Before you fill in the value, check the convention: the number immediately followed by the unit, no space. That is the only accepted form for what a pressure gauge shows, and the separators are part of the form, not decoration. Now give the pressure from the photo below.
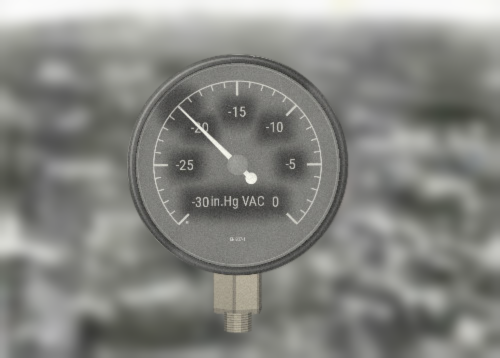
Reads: -20inHg
